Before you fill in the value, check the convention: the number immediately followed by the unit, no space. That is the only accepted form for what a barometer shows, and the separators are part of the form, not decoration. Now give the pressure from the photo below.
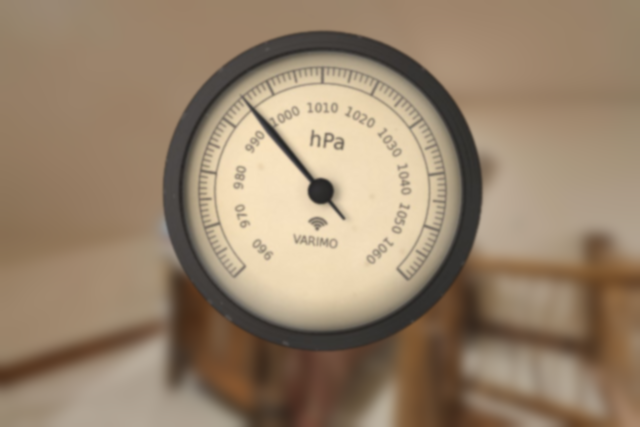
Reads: 995hPa
